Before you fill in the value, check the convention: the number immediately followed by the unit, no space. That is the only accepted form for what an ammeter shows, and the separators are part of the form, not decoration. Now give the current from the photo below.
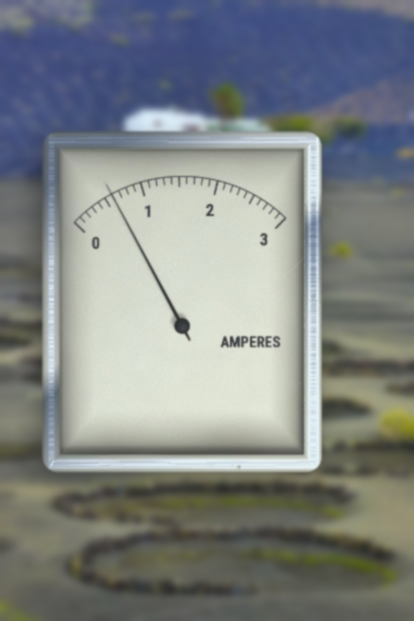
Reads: 0.6A
